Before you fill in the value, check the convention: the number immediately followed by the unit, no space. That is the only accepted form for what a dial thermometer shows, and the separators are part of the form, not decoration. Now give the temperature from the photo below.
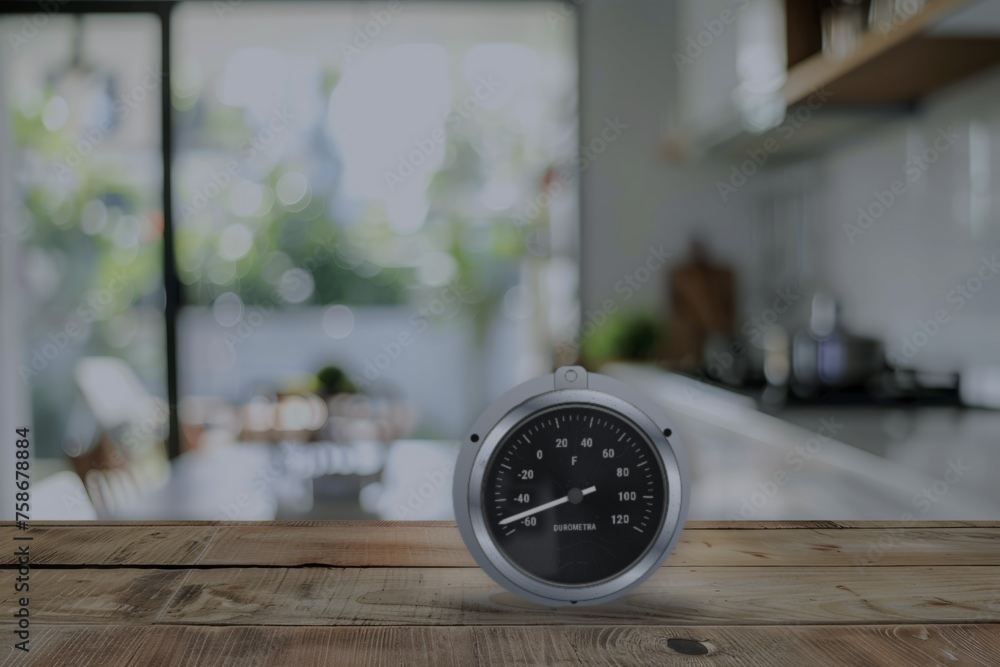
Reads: -52°F
